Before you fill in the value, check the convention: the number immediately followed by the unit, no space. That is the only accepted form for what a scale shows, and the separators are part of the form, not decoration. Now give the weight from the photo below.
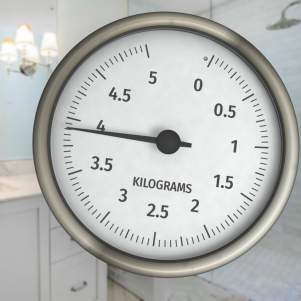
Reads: 3.9kg
